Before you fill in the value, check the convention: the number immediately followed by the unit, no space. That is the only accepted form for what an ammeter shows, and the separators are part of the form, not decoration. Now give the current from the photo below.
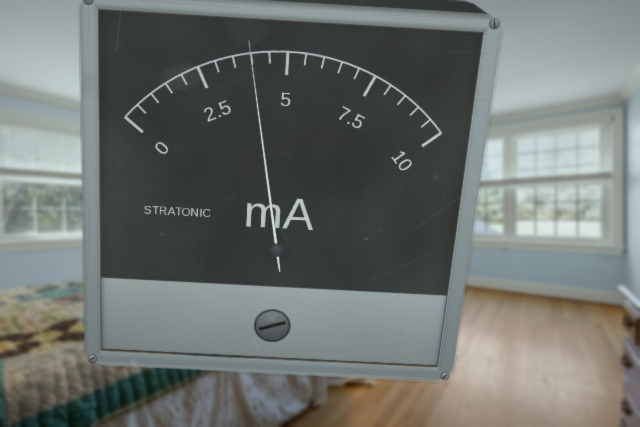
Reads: 4mA
